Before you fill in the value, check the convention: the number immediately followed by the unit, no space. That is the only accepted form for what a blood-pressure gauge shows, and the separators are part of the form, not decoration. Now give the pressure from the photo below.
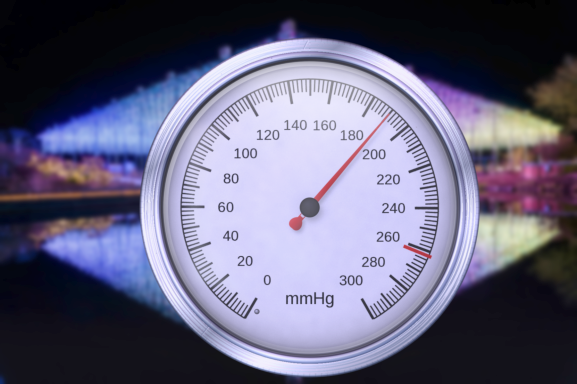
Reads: 190mmHg
